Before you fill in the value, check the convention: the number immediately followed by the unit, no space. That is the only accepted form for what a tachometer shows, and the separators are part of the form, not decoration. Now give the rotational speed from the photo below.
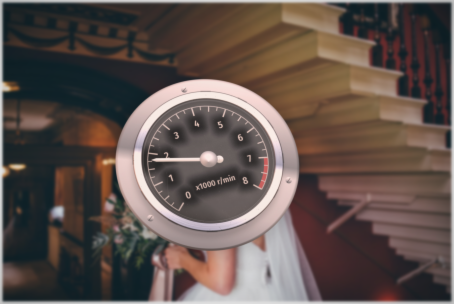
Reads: 1750rpm
